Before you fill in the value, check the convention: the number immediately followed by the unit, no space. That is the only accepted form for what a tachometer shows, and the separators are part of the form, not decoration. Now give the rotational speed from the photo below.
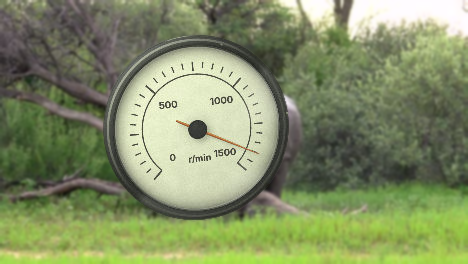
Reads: 1400rpm
